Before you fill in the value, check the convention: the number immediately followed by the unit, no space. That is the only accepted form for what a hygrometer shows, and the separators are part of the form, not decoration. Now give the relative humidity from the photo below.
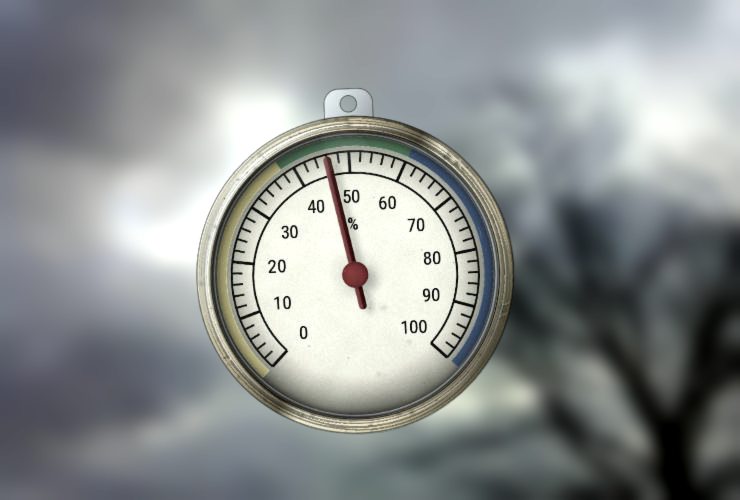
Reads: 46%
